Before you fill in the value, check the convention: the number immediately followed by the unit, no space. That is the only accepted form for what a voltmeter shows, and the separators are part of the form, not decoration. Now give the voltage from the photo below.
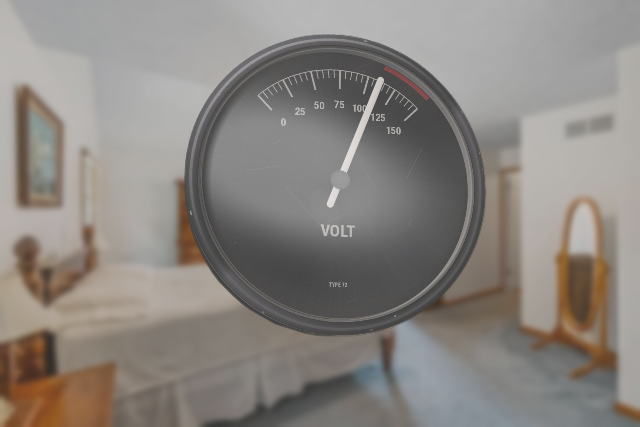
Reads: 110V
